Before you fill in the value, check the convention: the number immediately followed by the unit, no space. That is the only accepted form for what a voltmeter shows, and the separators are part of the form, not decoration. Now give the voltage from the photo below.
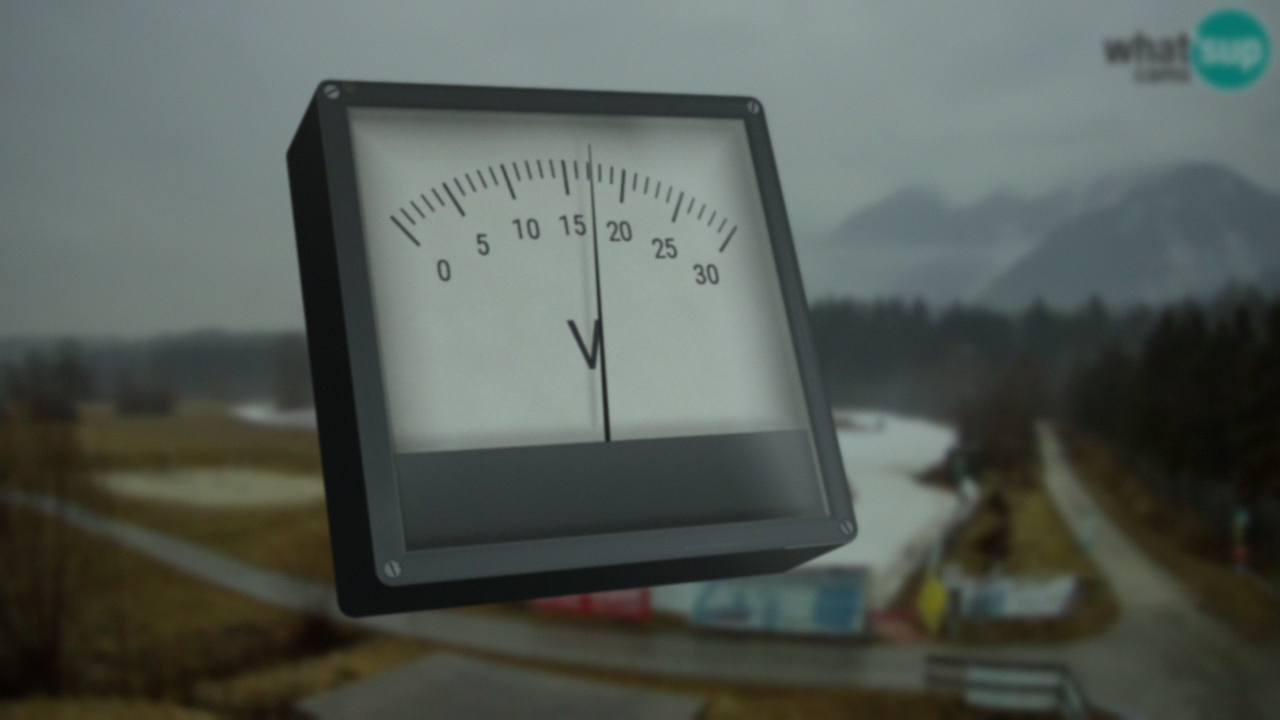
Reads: 17V
